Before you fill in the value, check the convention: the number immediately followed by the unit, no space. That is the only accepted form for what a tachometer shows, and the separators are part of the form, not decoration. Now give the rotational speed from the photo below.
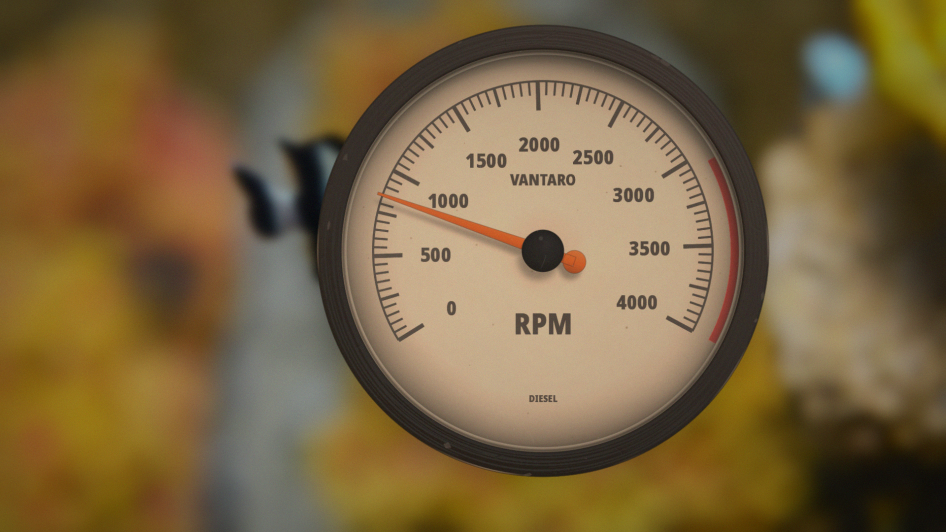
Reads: 850rpm
